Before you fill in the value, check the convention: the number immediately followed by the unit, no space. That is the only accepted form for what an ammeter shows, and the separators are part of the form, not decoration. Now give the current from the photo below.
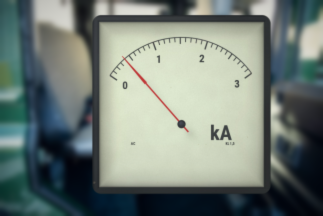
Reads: 0.4kA
